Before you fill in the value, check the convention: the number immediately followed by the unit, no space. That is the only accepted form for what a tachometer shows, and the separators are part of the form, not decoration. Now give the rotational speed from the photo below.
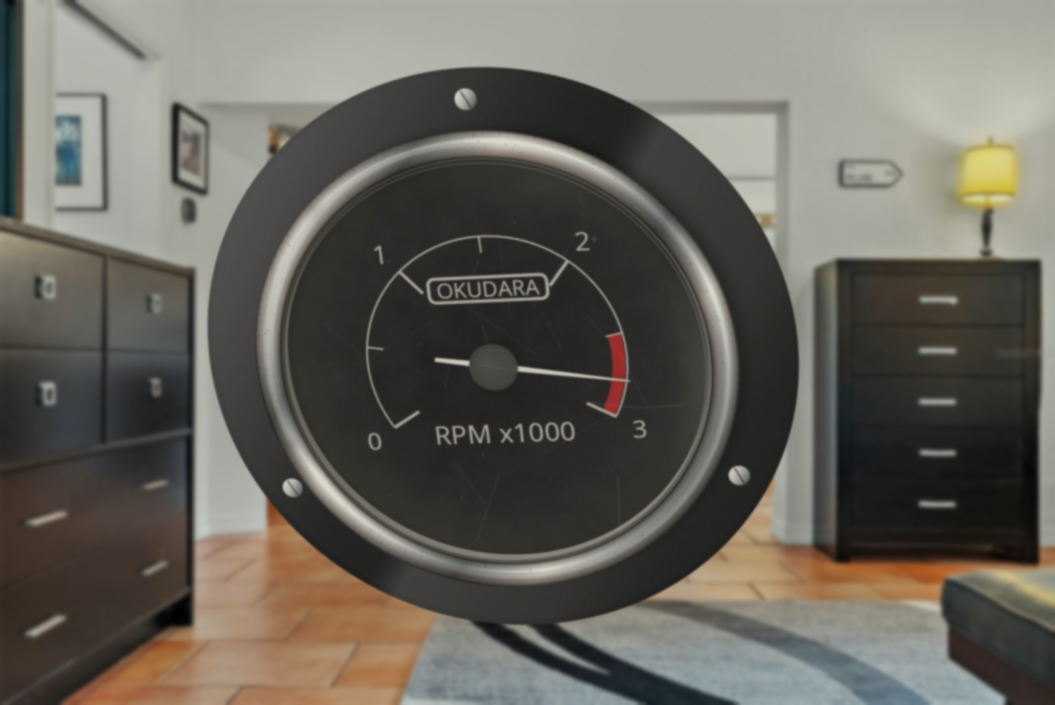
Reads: 2750rpm
